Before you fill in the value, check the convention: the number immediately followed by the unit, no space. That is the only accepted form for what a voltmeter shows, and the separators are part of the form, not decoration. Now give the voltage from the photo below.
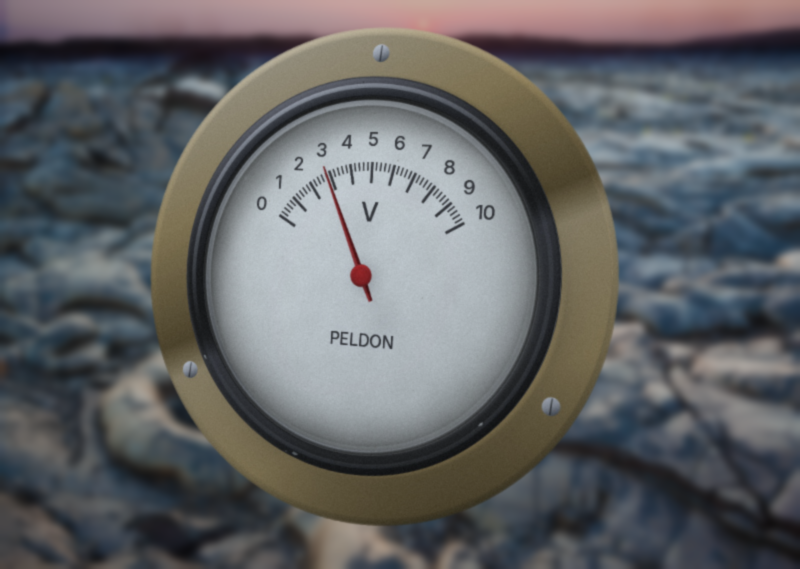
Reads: 3V
